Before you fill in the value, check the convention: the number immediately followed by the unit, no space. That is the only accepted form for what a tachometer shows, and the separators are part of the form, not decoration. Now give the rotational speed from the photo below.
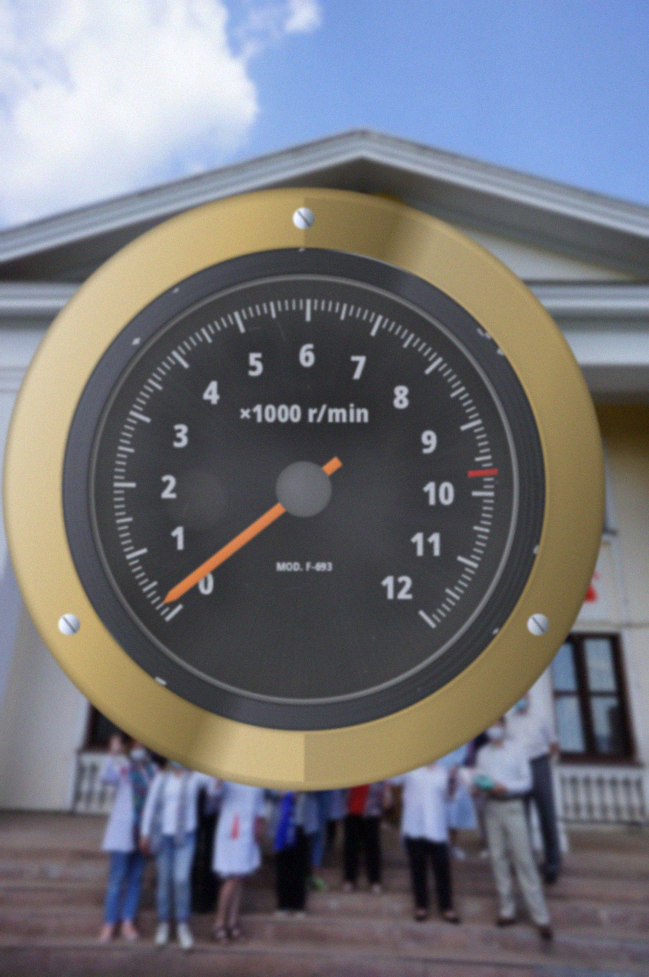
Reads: 200rpm
